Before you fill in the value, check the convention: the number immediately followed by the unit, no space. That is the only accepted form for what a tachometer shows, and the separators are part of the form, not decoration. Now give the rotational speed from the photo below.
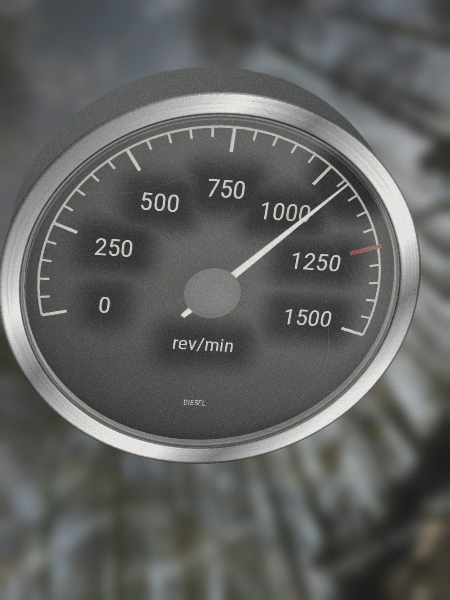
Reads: 1050rpm
